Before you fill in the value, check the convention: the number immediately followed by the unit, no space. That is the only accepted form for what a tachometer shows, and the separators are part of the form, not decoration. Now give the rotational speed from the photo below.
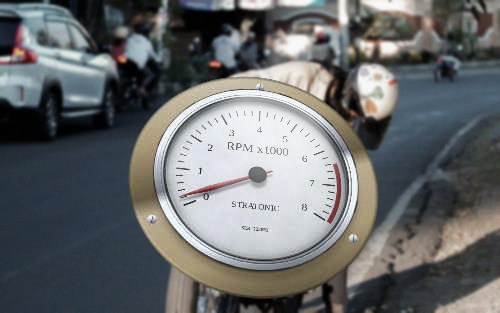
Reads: 200rpm
